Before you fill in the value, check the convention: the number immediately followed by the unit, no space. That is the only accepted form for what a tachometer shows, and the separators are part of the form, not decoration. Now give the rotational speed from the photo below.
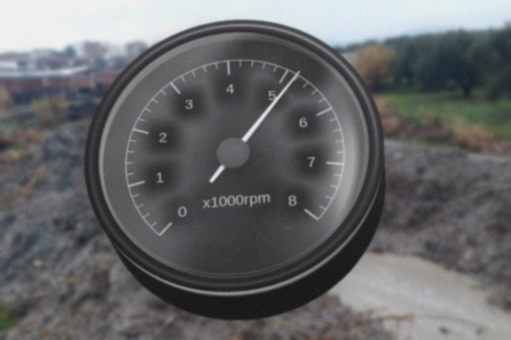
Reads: 5200rpm
